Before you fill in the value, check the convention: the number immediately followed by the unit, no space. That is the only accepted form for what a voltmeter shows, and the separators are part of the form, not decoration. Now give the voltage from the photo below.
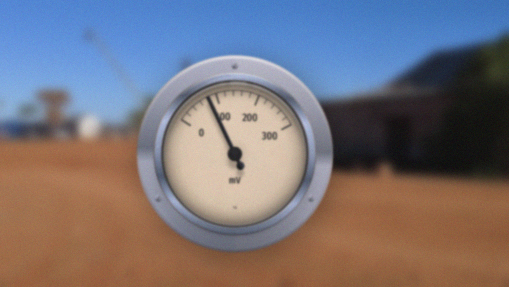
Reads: 80mV
